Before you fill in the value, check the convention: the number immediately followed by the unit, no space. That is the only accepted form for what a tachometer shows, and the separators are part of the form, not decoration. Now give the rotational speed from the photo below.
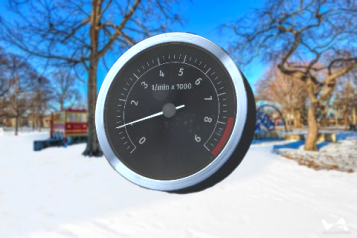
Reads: 1000rpm
